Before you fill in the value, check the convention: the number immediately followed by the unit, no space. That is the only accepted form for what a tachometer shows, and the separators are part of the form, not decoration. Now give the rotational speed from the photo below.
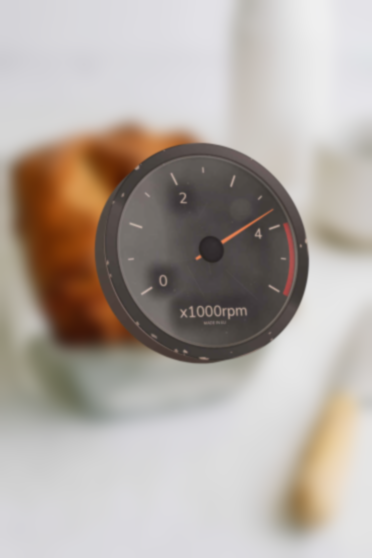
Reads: 3750rpm
